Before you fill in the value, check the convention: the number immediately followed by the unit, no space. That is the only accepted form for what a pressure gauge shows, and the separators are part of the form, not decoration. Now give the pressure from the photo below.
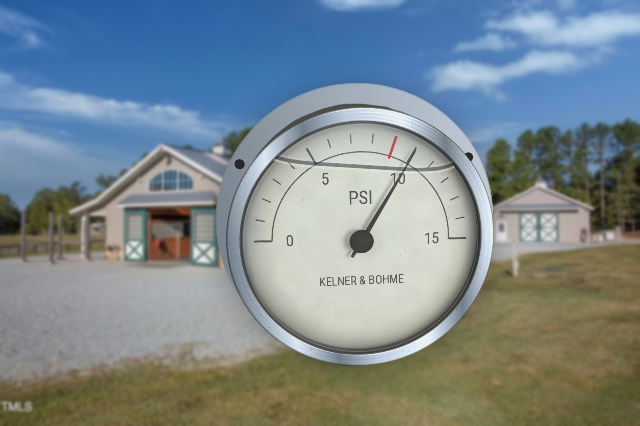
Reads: 10psi
